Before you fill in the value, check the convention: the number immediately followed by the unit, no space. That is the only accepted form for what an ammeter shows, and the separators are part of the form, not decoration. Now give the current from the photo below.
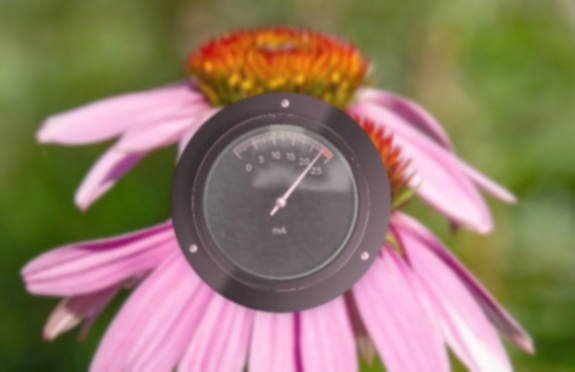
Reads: 22.5mA
